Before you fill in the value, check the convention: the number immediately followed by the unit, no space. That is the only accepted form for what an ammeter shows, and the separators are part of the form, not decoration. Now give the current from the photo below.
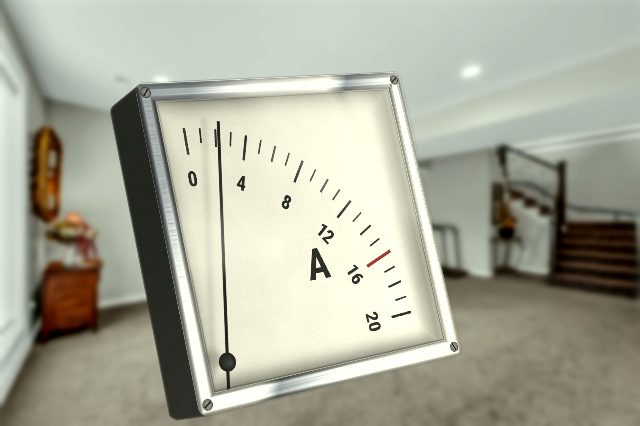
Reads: 2A
